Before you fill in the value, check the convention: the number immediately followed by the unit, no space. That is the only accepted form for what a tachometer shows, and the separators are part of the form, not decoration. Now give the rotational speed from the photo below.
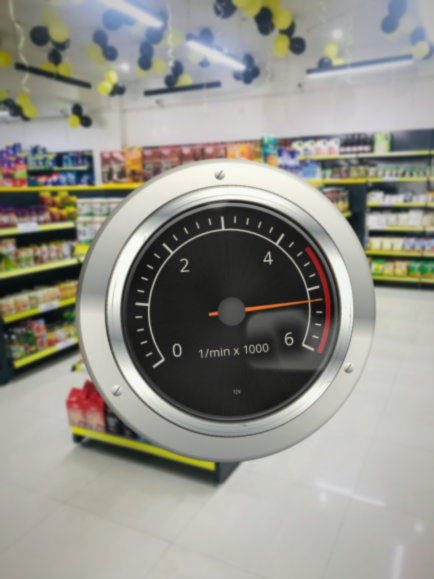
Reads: 5200rpm
